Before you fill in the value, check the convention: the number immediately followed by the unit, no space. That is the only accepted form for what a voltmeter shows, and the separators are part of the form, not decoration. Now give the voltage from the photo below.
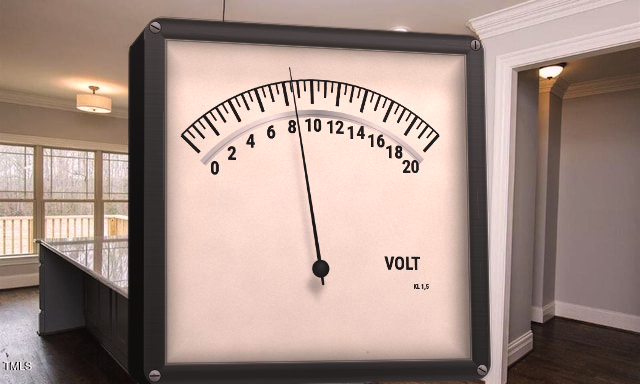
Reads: 8.5V
